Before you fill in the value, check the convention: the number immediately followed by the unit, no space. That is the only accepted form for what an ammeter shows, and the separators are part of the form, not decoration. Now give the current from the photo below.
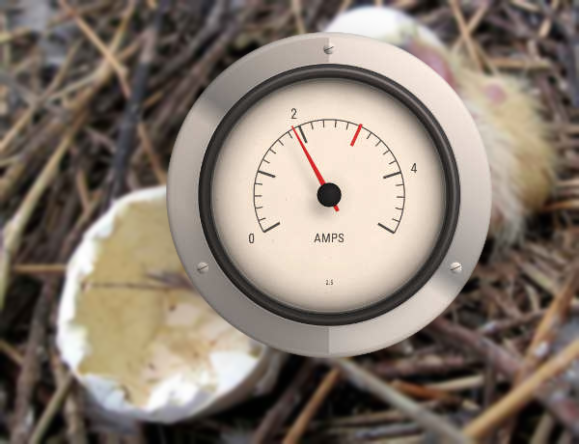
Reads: 1.9A
